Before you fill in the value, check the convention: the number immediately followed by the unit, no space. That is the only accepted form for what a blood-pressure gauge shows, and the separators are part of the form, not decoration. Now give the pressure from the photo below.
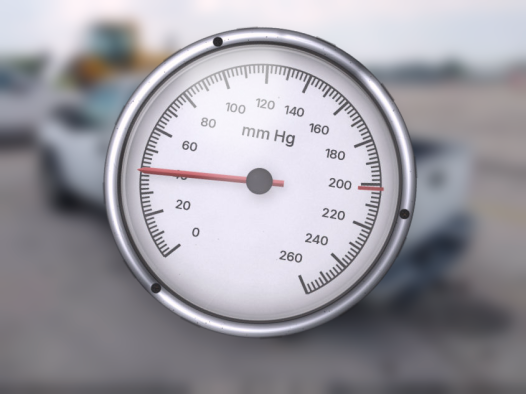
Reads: 40mmHg
